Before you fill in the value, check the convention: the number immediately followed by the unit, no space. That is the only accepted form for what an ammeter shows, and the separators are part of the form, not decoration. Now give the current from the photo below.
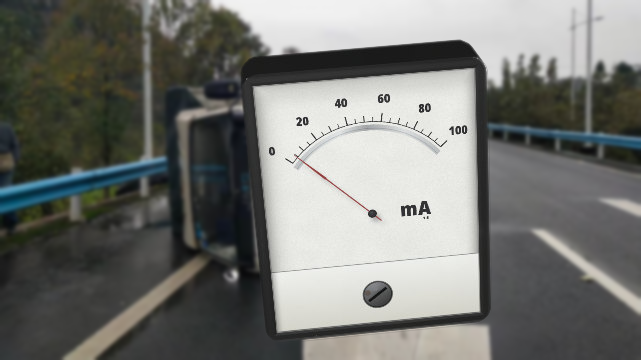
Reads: 5mA
